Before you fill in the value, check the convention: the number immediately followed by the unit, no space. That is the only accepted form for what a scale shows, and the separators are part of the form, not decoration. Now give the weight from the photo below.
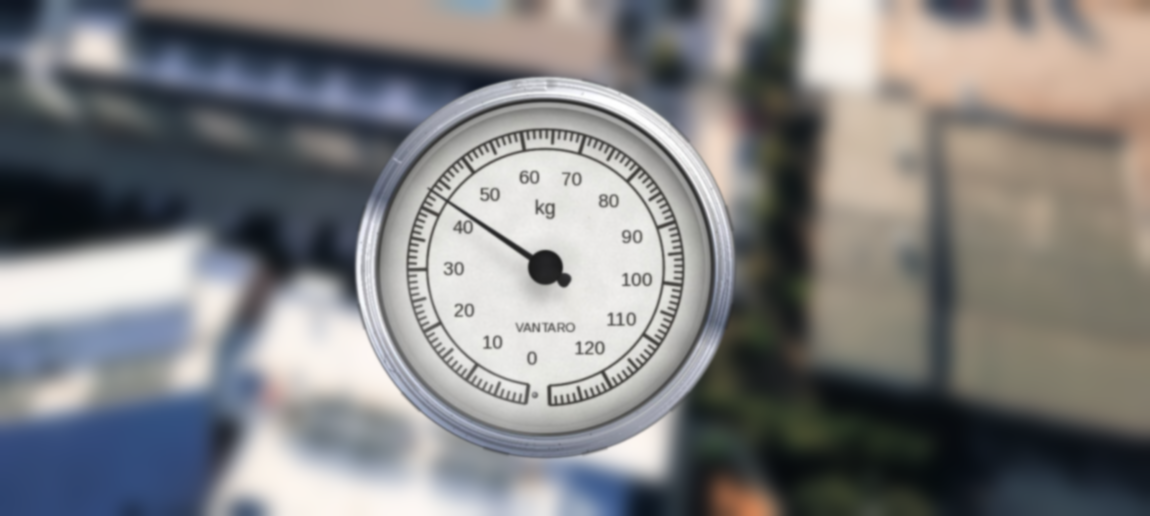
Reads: 43kg
